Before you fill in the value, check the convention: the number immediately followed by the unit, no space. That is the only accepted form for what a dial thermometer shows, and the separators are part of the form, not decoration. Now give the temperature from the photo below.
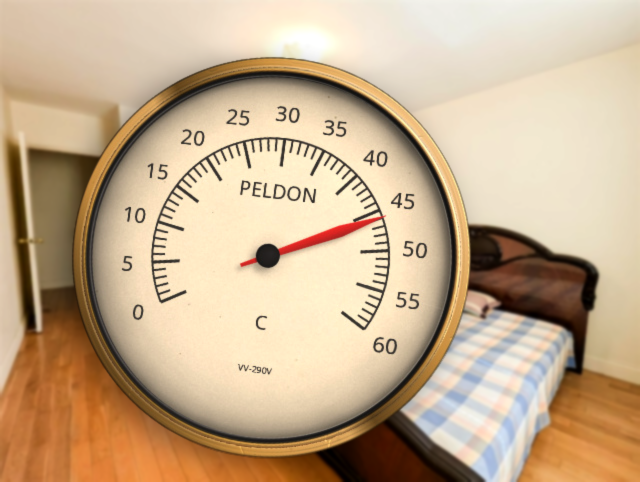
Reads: 46°C
